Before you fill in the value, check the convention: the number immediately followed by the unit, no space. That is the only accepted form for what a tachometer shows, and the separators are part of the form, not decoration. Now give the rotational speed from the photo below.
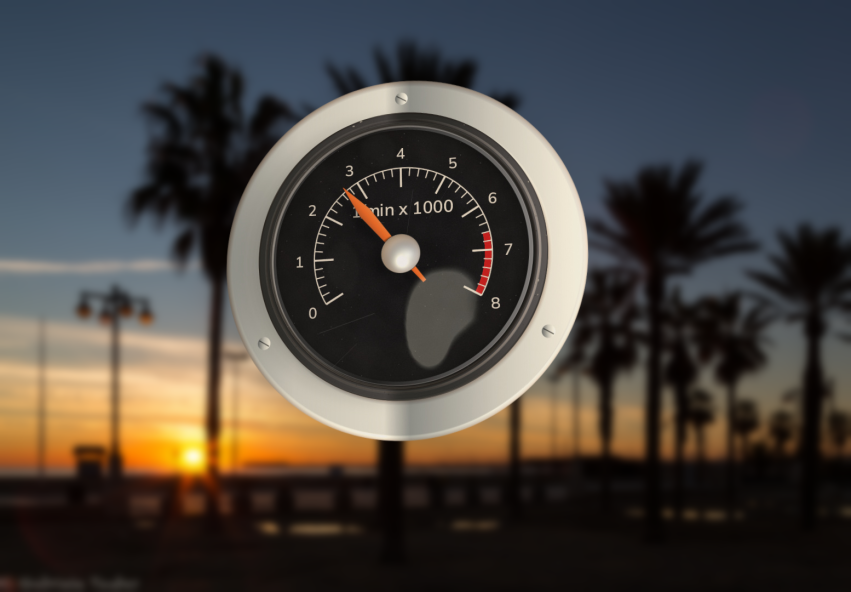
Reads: 2700rpm
